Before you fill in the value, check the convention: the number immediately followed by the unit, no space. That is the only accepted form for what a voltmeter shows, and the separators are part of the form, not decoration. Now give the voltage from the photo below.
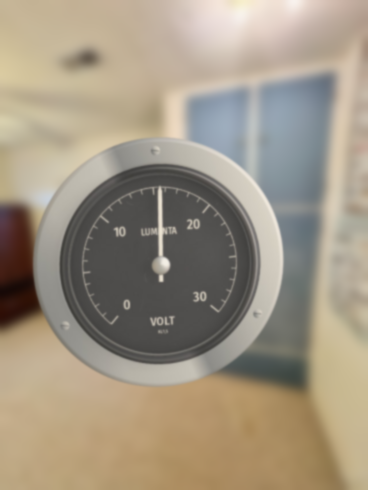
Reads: 15.5V
